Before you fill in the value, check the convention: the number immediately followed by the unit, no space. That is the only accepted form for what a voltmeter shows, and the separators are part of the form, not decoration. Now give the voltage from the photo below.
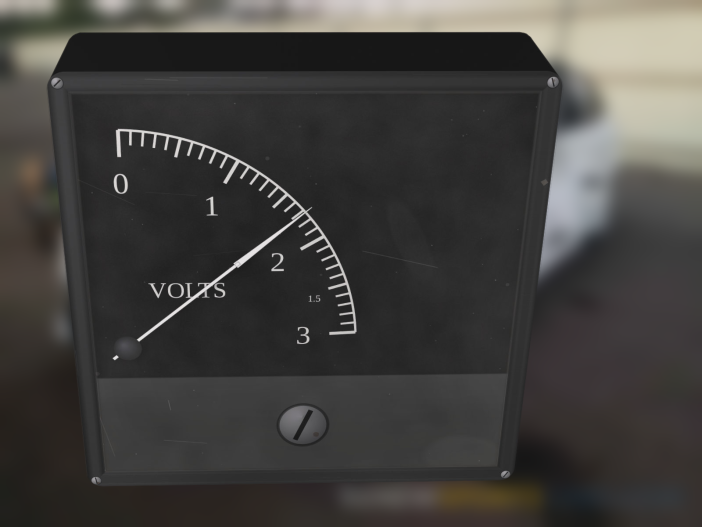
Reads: 1.7V
